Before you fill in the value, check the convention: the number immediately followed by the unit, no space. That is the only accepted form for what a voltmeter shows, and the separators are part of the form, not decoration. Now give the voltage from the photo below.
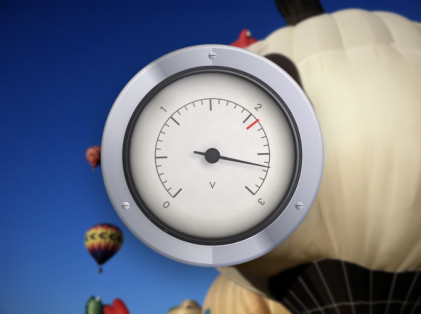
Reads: 2.65V
